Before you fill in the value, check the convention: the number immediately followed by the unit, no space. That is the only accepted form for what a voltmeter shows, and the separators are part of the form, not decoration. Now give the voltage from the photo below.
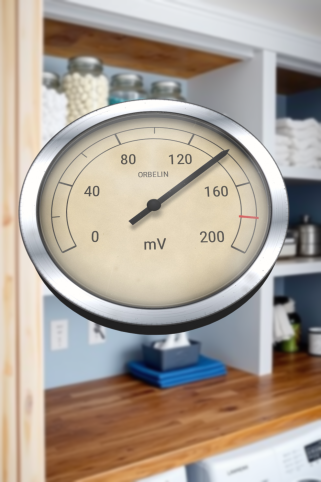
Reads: 140mV
